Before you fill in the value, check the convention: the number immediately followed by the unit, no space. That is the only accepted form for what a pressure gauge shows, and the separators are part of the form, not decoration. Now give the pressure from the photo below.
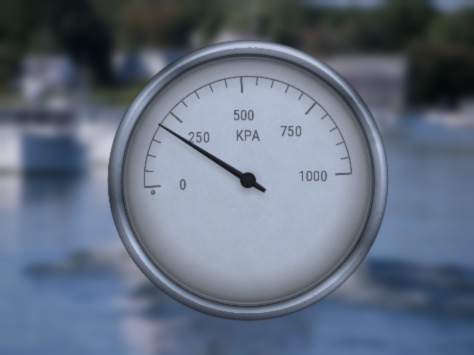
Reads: 200kPa
